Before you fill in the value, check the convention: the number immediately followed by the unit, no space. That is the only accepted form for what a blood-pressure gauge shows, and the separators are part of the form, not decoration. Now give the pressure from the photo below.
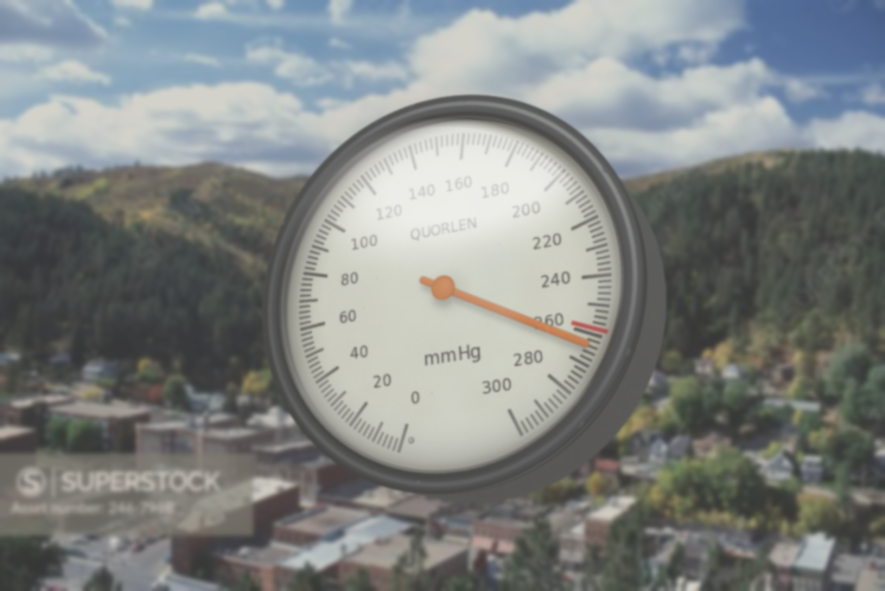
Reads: 264mmHg
